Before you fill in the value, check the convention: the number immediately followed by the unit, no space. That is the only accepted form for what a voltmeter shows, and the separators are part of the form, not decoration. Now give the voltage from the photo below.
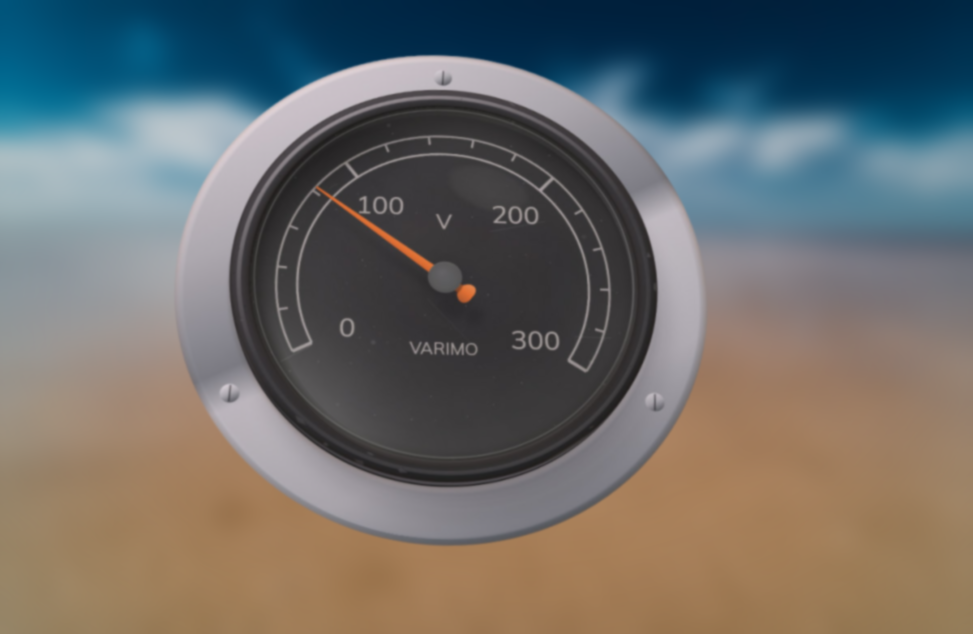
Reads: 80V
